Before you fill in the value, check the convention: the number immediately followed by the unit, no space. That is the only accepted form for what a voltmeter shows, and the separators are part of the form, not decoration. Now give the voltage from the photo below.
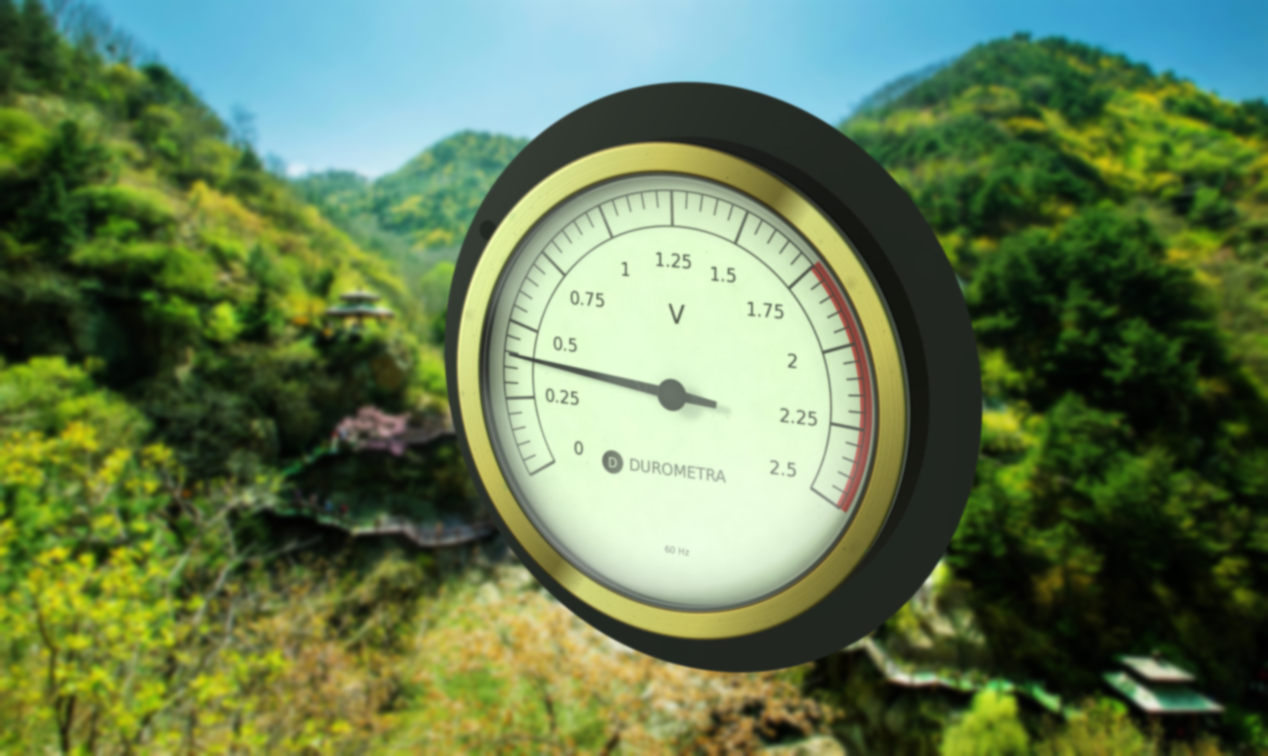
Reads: 0.4V
